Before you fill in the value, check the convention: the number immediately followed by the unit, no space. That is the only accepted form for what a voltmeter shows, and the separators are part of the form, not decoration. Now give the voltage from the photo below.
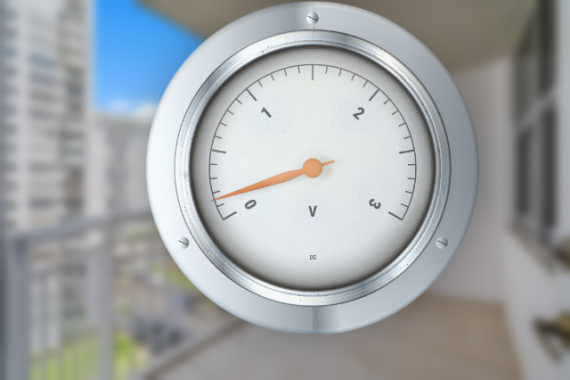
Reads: 0.15V
